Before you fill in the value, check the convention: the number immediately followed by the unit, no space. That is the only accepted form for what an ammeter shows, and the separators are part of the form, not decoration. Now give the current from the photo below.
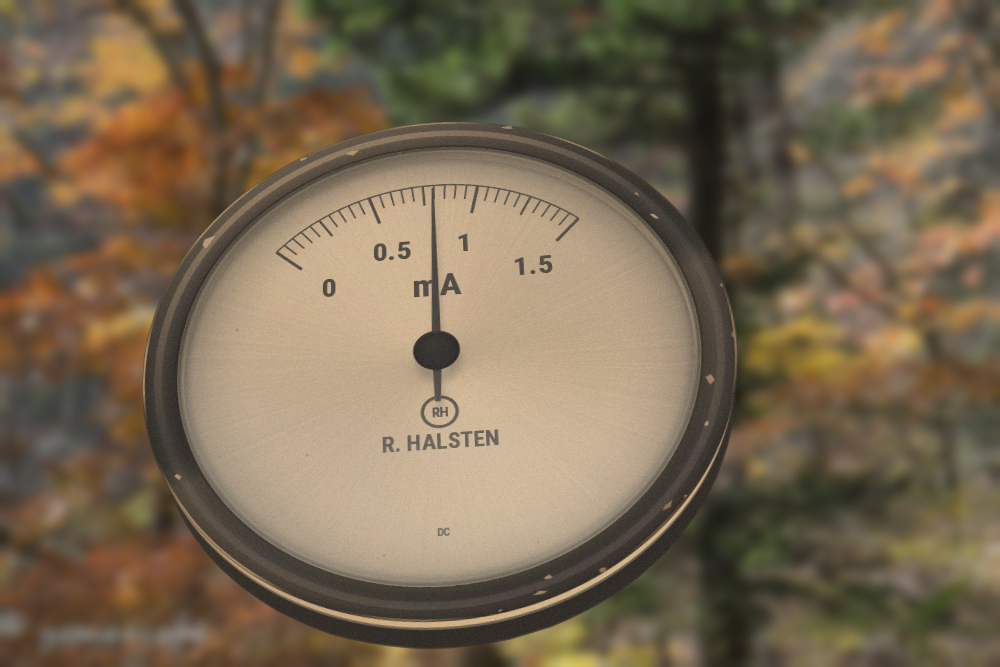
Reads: 0.8mA
